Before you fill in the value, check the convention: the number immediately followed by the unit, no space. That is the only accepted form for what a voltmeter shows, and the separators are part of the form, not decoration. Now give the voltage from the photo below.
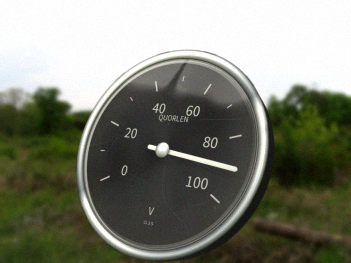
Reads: 90V
